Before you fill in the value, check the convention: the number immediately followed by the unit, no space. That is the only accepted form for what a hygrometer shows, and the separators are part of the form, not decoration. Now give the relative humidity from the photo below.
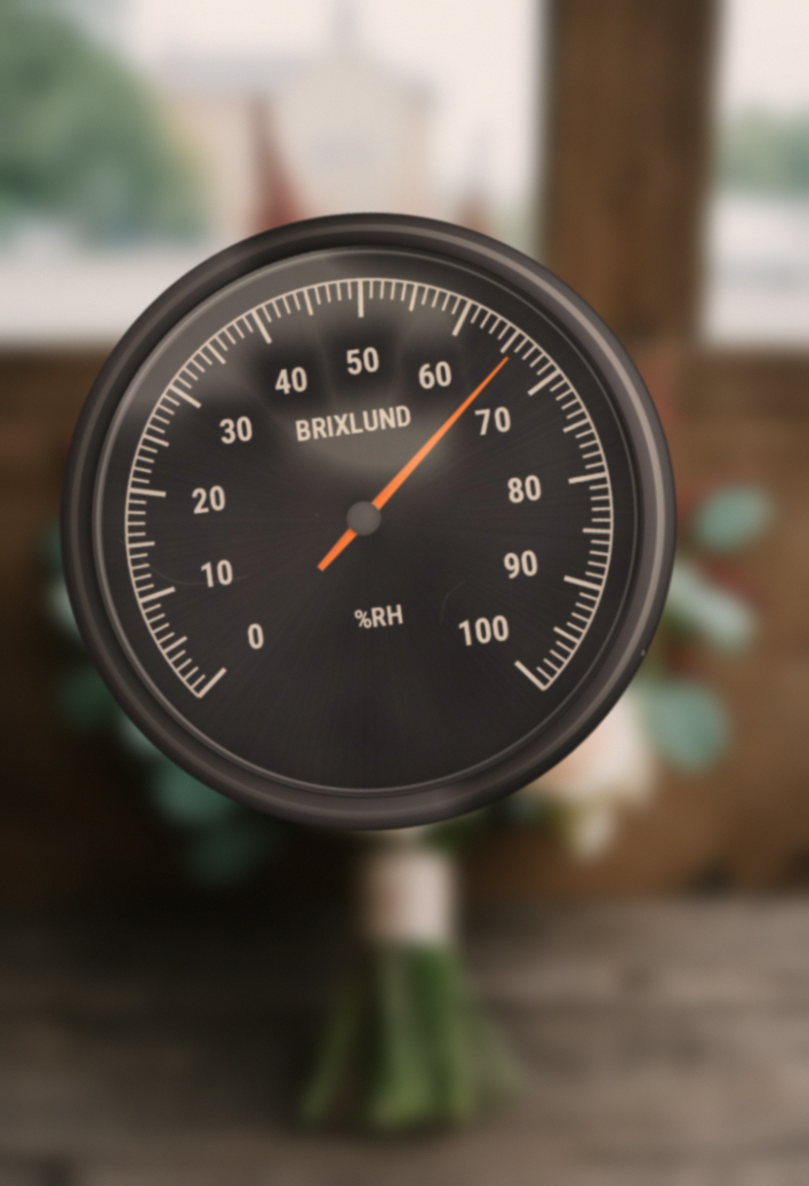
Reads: 66%
